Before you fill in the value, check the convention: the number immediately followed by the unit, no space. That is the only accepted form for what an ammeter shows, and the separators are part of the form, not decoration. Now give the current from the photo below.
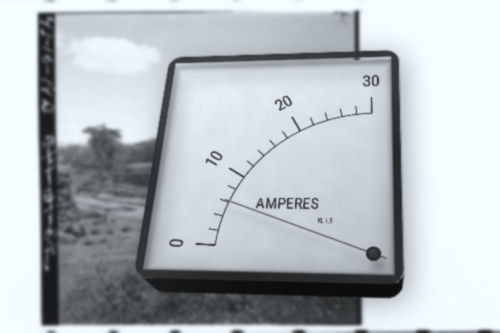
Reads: 6A
